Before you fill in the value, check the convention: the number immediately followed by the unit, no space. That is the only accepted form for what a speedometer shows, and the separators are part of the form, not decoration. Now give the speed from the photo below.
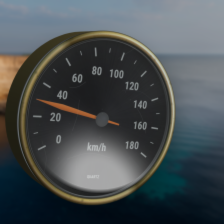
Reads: 30km/h
